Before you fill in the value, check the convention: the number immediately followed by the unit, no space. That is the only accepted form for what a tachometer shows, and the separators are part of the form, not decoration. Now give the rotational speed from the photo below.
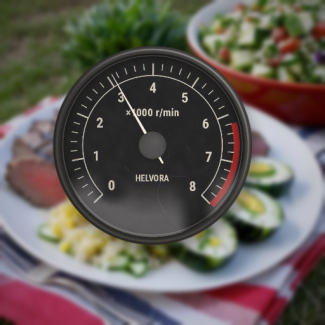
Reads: 3100rpm
